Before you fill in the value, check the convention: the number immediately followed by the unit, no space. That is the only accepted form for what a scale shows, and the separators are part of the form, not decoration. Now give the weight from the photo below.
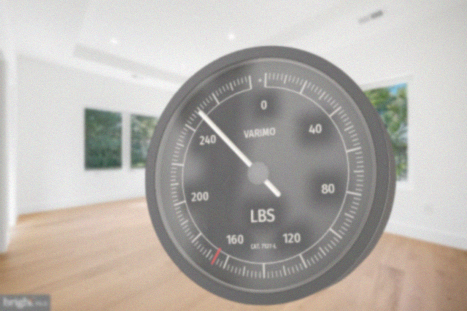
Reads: 250lb
